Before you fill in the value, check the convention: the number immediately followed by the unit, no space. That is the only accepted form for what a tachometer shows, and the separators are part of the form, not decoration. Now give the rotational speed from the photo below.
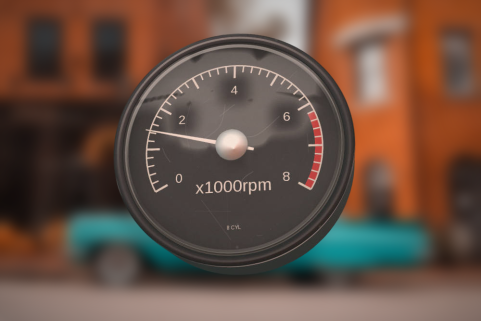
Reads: 1400rpm
